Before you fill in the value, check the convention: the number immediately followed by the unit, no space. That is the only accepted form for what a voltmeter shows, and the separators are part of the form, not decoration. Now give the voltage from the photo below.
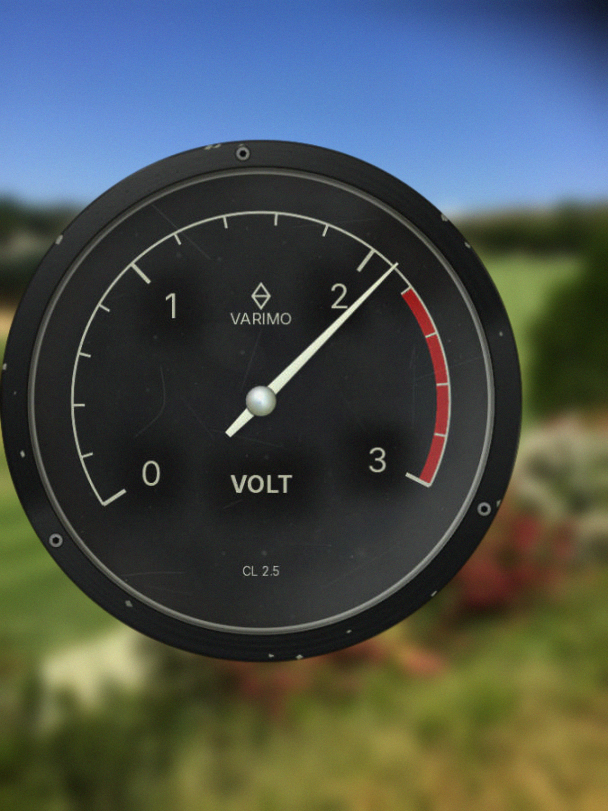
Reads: 2.1V
